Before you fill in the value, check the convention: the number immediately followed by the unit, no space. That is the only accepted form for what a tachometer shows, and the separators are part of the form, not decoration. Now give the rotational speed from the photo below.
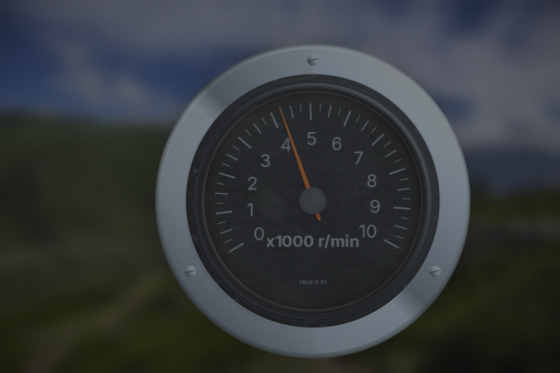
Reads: 4250rpm
